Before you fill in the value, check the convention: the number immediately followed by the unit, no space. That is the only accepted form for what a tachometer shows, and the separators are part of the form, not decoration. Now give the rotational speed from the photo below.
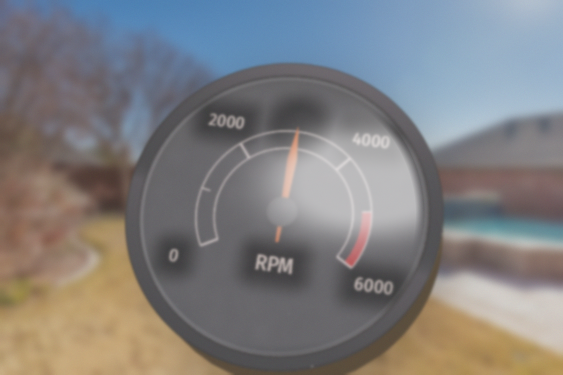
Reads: 3000rpm
